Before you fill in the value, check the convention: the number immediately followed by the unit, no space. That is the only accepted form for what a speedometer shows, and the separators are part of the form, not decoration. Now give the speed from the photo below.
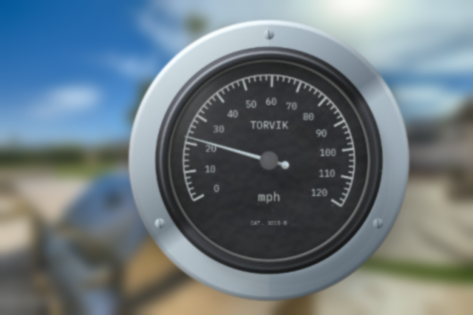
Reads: 22mph
